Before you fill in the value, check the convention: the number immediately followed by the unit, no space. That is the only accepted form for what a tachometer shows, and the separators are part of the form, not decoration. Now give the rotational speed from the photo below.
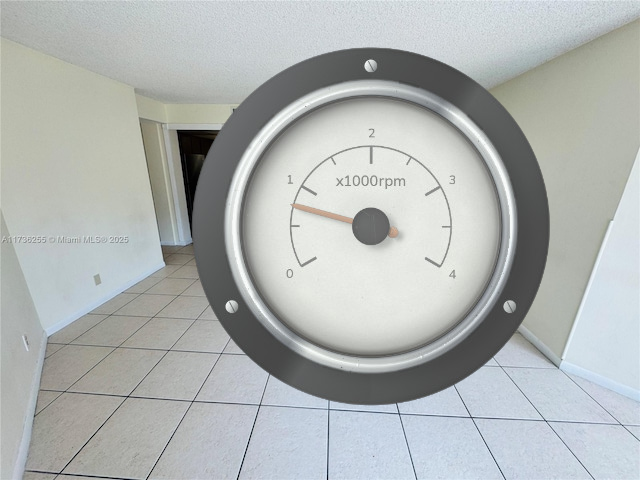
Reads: 750rpm
